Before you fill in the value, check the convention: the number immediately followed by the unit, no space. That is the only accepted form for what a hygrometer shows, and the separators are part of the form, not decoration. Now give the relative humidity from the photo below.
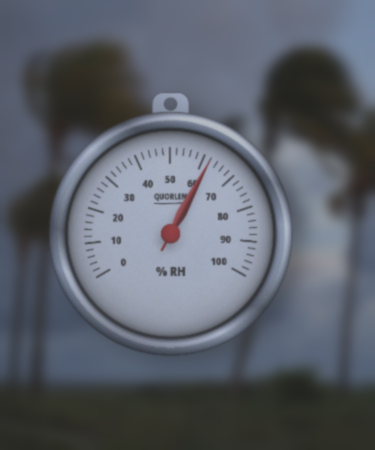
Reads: 62%
